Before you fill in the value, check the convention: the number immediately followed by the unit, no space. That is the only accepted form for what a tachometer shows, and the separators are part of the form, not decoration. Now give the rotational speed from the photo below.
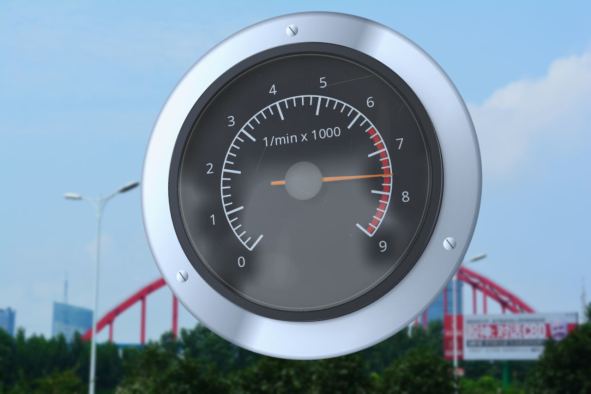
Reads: 7600rpm
